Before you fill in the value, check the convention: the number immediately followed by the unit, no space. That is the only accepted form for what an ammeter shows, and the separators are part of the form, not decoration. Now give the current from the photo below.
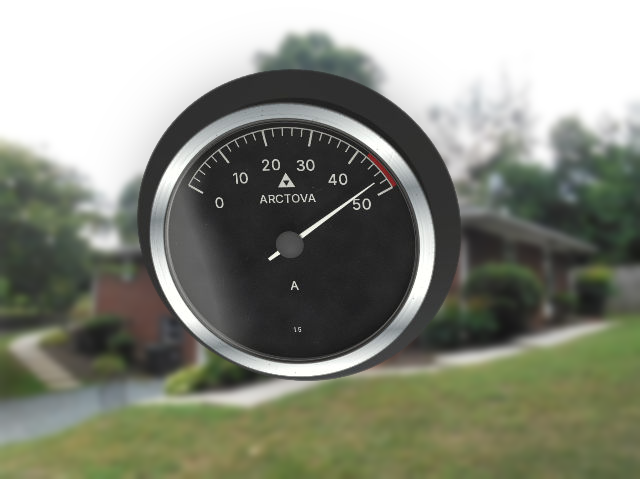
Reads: 47A
